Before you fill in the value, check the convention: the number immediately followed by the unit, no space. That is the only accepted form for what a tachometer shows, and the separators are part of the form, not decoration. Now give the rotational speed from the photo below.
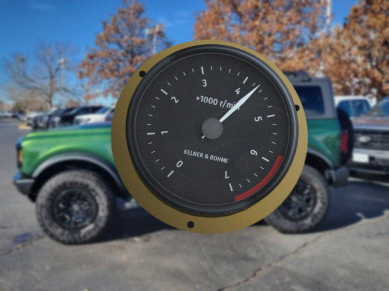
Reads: 4300rpm
